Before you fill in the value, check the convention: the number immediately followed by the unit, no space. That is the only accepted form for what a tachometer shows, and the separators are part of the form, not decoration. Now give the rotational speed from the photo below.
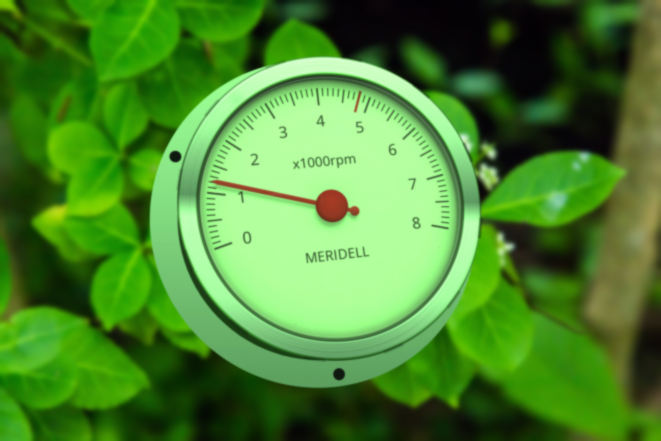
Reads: 1200rpm
